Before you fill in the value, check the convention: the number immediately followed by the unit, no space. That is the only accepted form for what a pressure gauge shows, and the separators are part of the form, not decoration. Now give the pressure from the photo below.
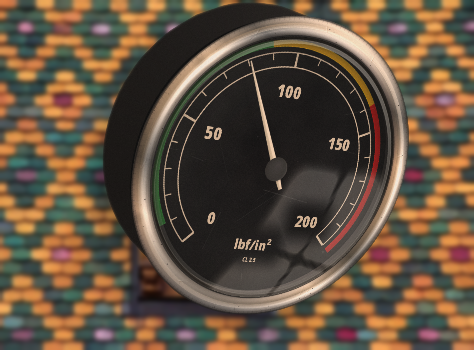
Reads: 80psi
